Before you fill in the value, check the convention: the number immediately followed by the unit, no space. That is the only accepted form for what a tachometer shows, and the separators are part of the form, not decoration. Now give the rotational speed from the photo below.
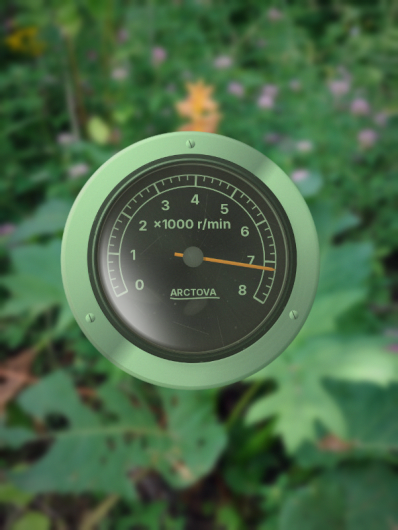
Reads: 7200rpm
